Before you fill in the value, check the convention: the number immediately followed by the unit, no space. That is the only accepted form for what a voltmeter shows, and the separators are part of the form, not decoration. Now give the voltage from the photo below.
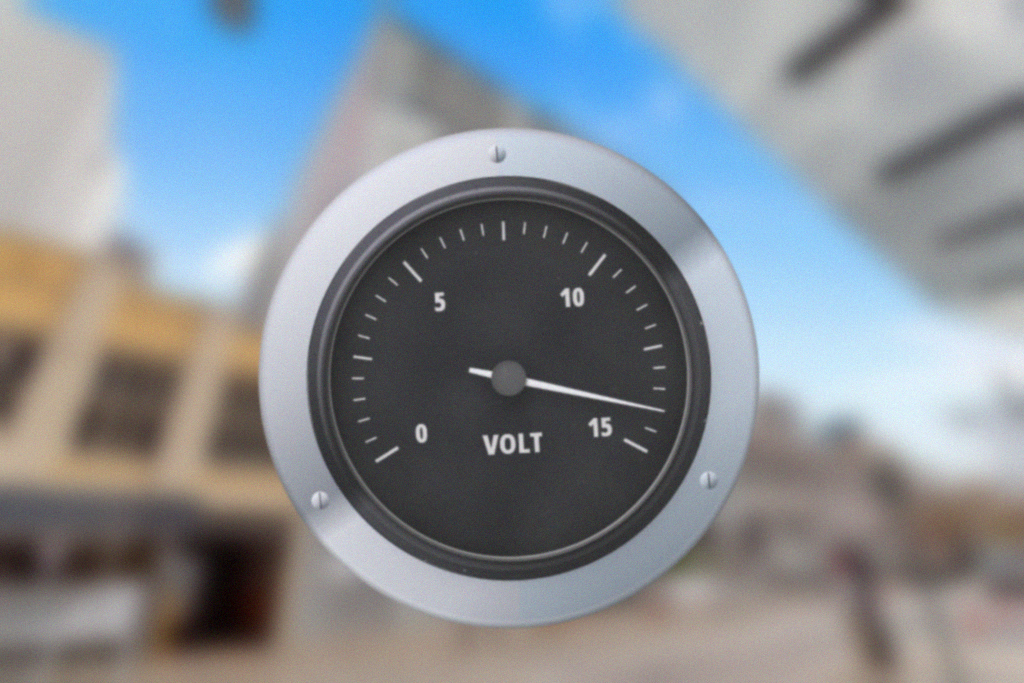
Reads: 14V
